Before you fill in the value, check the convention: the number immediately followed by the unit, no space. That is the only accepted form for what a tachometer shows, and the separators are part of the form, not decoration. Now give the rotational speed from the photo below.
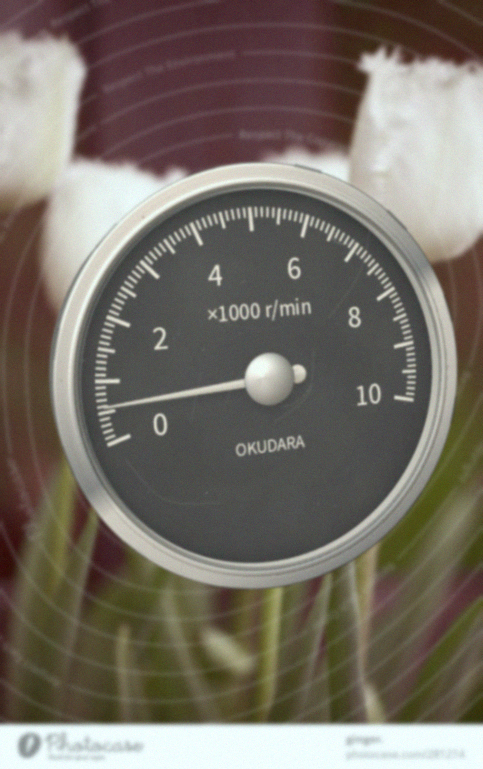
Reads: 600rpm
